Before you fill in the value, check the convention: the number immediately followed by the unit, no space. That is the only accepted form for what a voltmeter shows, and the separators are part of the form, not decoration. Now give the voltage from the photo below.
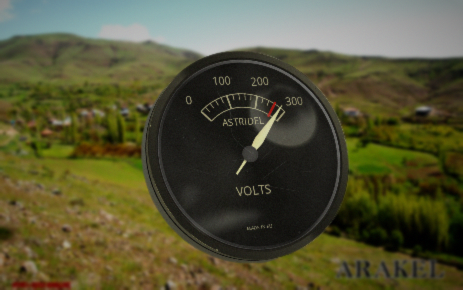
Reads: 280V
